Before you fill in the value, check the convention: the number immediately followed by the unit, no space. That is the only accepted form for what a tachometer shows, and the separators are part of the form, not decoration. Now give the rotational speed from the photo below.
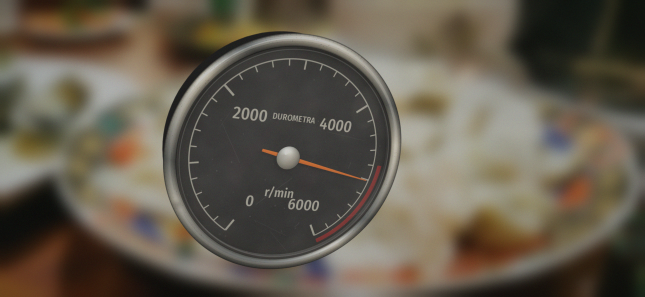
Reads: 5000rpm
